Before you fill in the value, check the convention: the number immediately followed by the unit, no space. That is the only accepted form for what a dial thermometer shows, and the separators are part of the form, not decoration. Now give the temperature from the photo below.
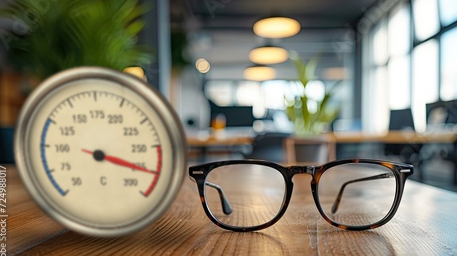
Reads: 275°C
